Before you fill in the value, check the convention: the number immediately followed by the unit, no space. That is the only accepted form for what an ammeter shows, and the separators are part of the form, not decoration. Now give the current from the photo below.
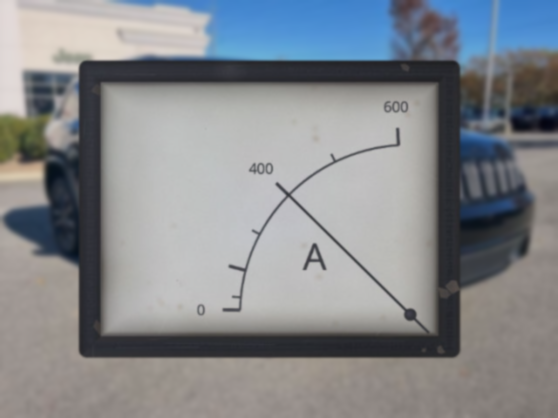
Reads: 400A
